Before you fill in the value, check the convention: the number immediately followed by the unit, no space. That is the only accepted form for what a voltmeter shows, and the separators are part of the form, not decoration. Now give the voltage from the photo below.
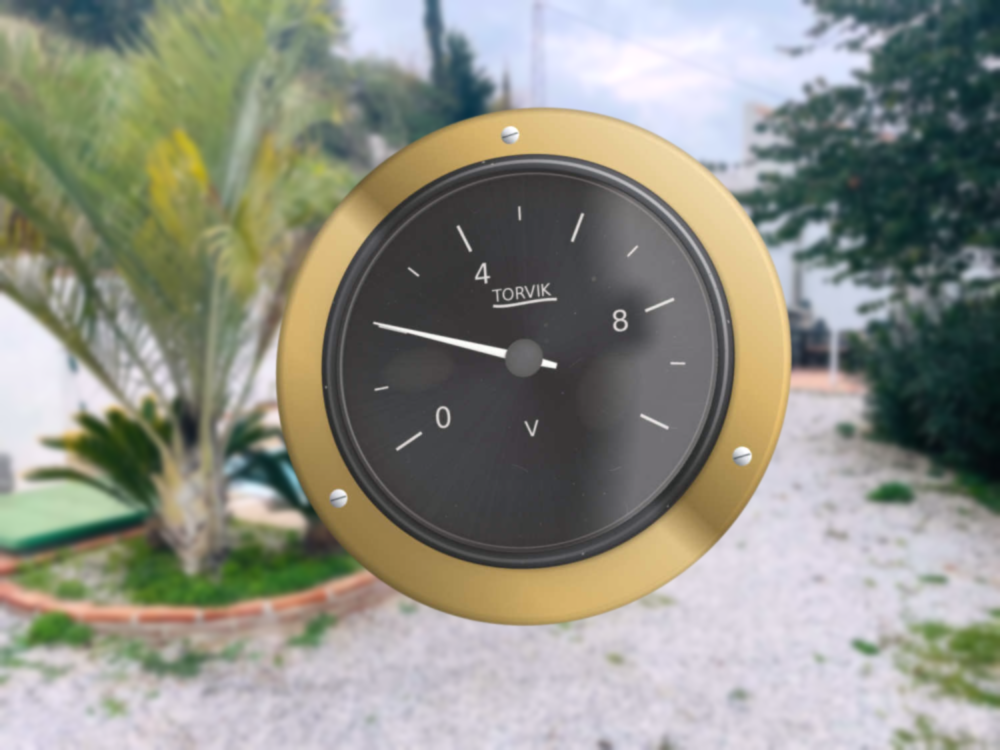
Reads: 2V
